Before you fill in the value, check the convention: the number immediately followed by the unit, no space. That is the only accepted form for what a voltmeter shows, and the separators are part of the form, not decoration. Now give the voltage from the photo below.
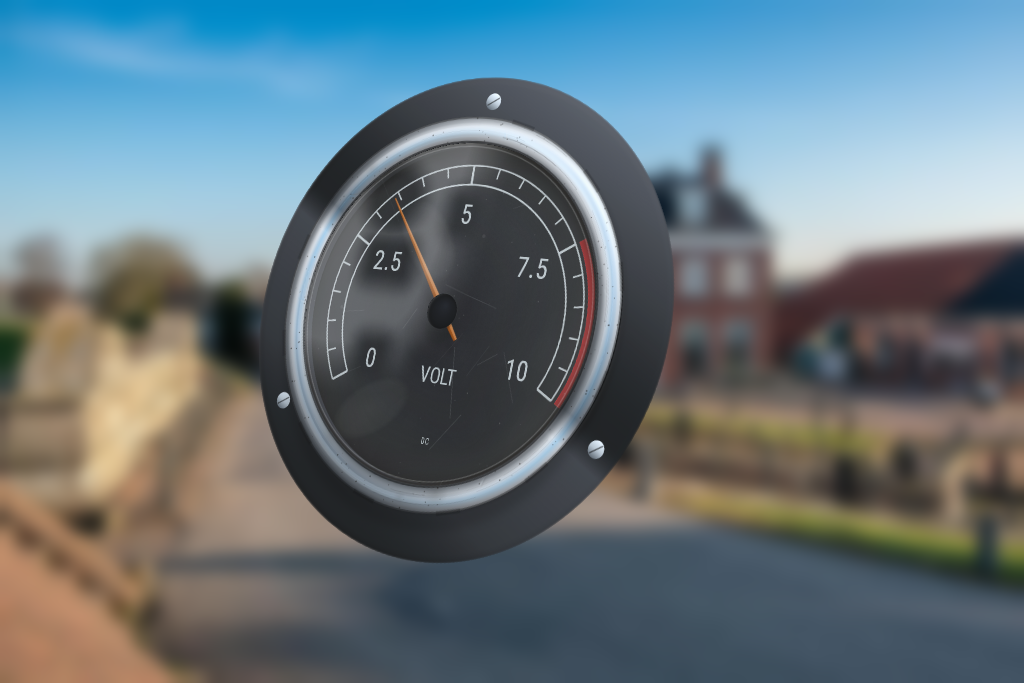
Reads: 3.5V
